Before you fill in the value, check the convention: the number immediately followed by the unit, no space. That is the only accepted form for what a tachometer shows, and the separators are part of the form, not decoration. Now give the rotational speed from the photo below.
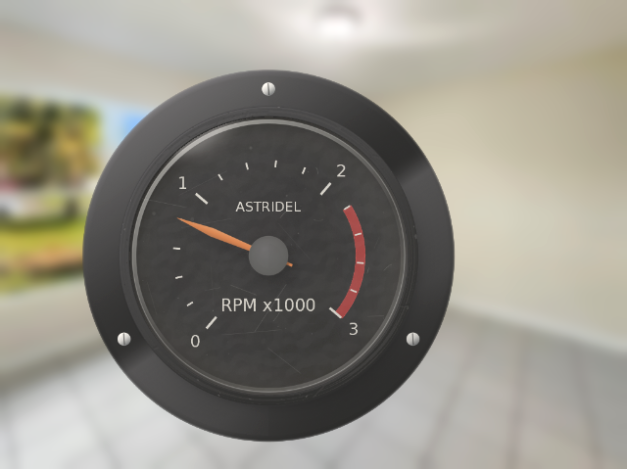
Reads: 800rpm
